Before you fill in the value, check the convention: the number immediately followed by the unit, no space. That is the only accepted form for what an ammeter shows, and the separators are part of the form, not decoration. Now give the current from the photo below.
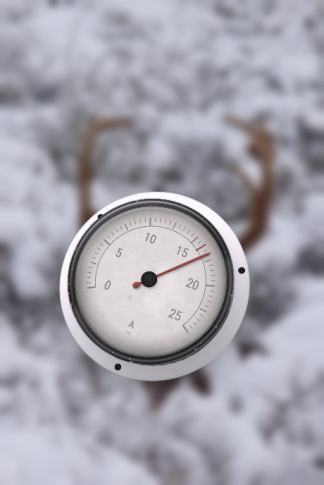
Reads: 17A
